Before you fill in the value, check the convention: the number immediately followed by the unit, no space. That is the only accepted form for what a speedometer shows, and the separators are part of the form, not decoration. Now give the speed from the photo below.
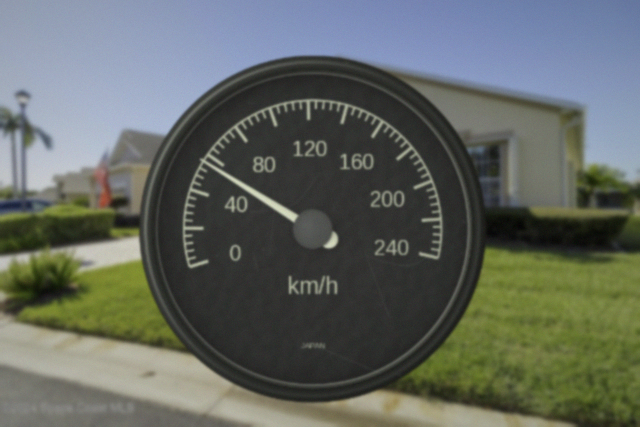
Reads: 56km/h
